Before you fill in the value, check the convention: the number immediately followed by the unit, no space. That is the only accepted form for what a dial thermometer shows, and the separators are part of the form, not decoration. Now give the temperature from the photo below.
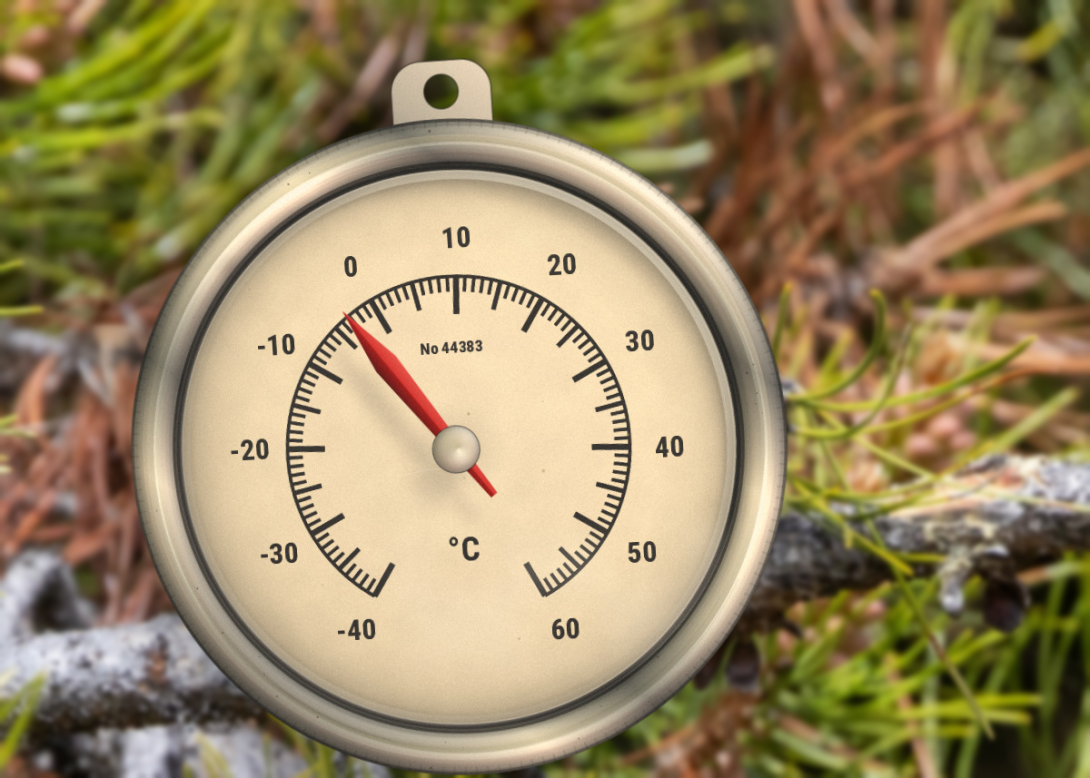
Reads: -3°C
